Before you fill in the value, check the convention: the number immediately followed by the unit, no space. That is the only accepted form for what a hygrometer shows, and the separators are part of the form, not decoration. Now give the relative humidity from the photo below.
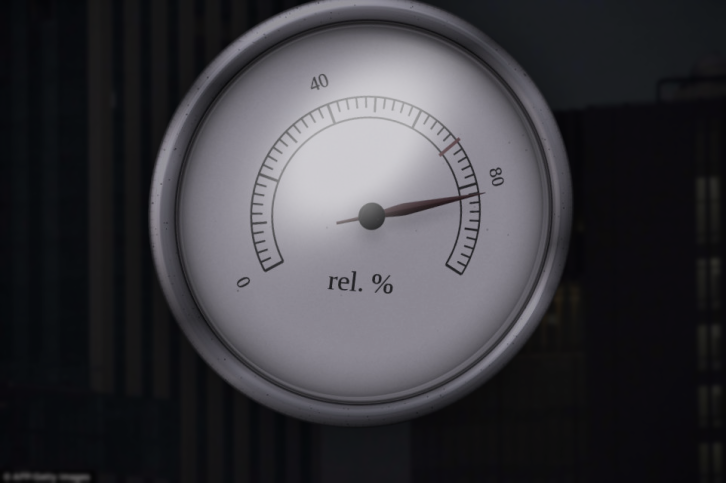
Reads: 82%
